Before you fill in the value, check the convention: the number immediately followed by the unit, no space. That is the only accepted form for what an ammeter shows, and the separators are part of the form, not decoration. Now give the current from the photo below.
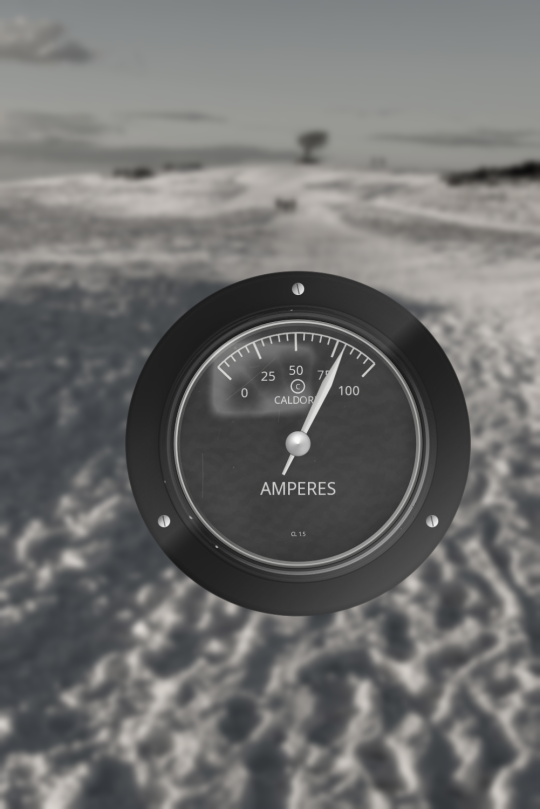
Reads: 80A
